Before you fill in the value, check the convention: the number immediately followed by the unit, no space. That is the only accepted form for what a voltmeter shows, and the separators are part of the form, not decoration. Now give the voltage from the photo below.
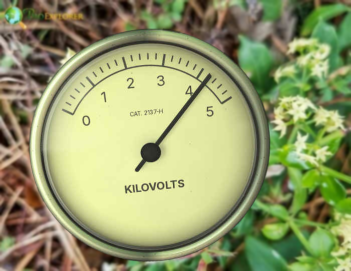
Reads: 4.2kV
